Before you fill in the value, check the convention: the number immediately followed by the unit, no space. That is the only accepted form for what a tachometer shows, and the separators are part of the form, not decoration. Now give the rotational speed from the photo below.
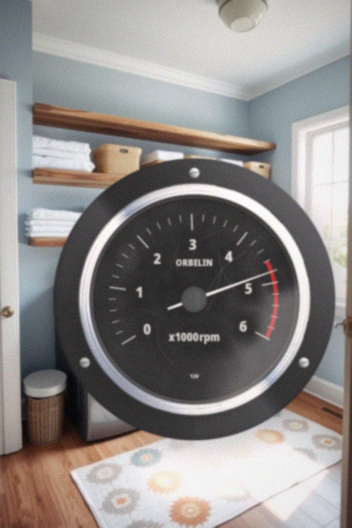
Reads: 4800rpm
